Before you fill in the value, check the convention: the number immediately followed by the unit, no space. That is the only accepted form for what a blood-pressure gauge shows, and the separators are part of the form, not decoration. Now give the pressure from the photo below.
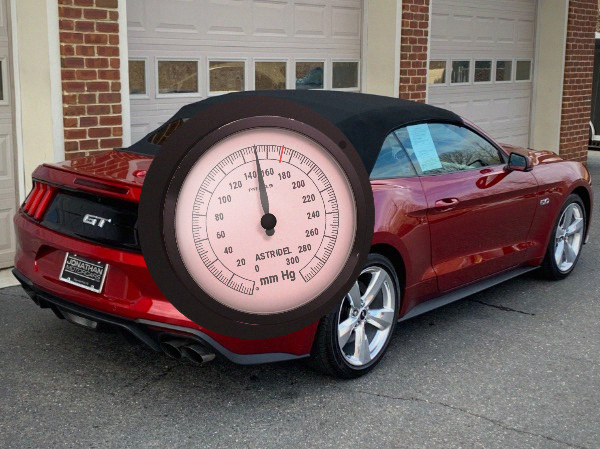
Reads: 150mmHg
